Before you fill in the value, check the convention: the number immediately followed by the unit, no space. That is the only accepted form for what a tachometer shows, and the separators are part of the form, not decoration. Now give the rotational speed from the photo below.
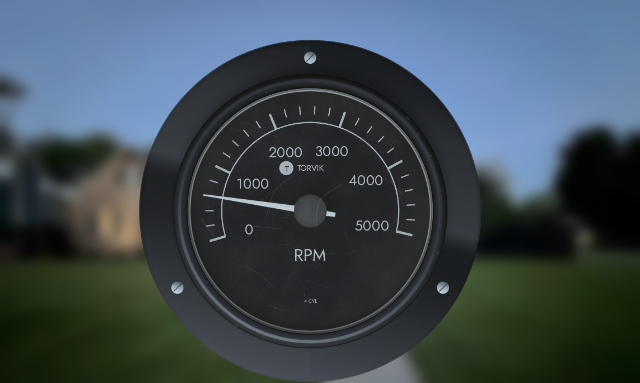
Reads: 600rpm
